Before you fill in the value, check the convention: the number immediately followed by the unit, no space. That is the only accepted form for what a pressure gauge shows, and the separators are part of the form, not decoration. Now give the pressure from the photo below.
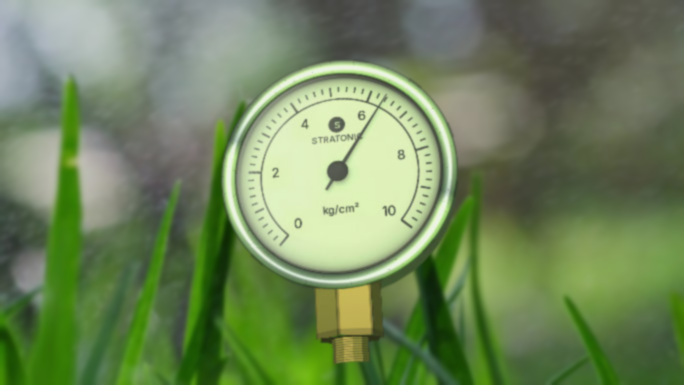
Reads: 6.4kg/cm²
